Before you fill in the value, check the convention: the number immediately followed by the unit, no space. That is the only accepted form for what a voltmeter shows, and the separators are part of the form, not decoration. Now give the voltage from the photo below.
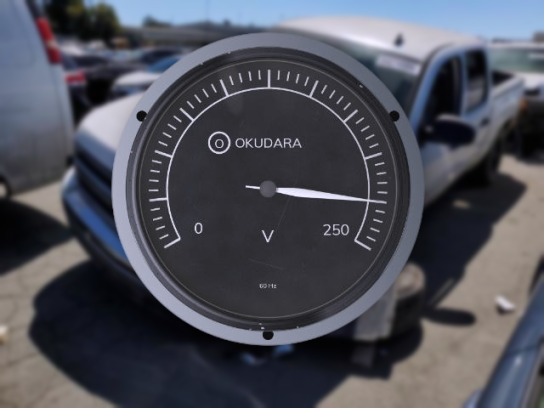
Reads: 225V
